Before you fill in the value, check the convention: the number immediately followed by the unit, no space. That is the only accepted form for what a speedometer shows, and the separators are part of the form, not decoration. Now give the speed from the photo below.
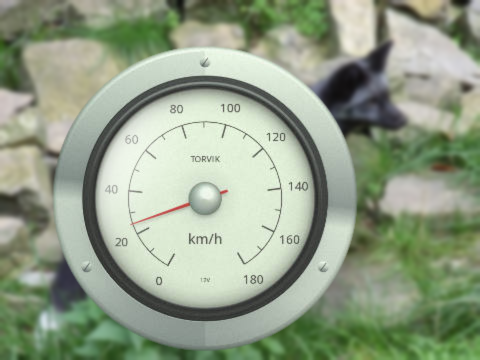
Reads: 25km/h
